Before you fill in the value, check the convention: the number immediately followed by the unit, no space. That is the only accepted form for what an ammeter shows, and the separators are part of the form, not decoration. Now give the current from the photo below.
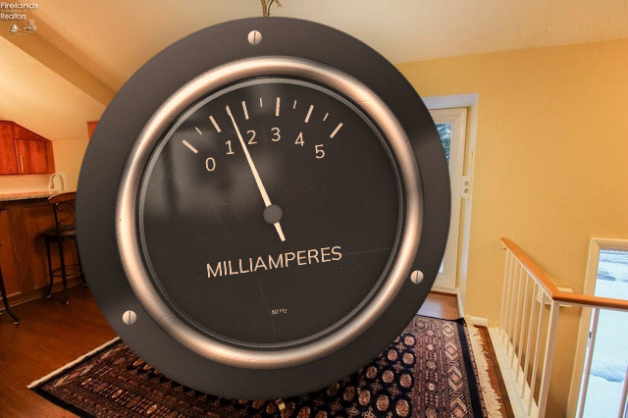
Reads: 1.5mA
